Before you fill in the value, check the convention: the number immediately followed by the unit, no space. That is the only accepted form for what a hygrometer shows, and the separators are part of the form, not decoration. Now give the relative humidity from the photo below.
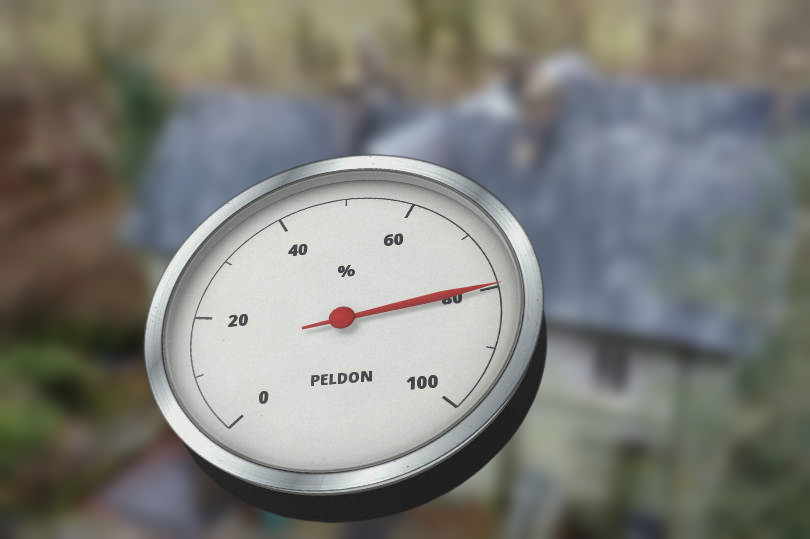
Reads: 80%
